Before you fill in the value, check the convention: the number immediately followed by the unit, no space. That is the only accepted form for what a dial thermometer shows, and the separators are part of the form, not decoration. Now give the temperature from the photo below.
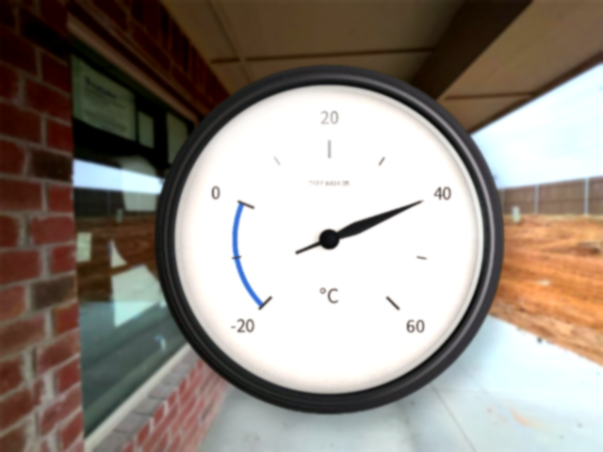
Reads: 40°C
